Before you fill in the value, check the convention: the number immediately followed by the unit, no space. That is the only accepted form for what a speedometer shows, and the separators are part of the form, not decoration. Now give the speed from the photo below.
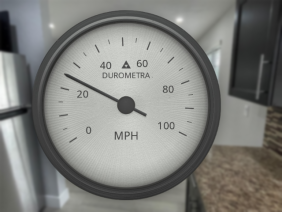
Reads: 25mph
